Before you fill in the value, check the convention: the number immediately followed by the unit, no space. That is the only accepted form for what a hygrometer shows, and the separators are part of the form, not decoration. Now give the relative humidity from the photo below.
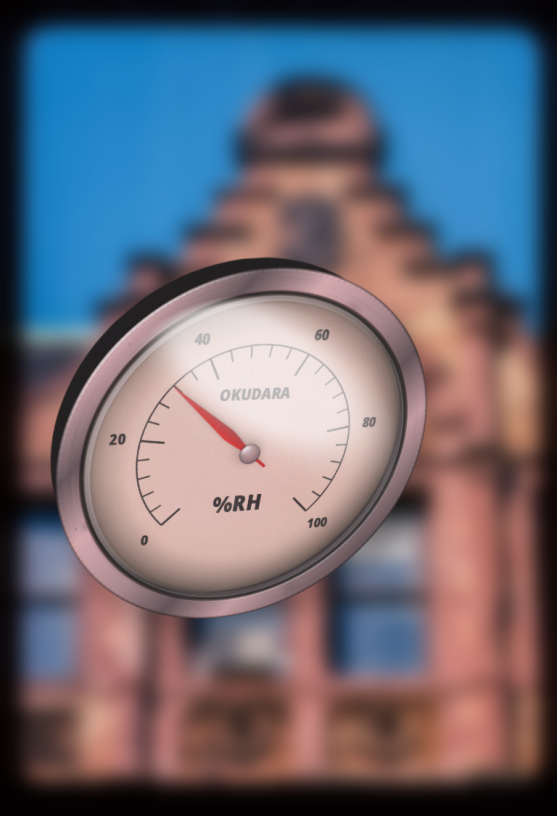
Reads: 32%
